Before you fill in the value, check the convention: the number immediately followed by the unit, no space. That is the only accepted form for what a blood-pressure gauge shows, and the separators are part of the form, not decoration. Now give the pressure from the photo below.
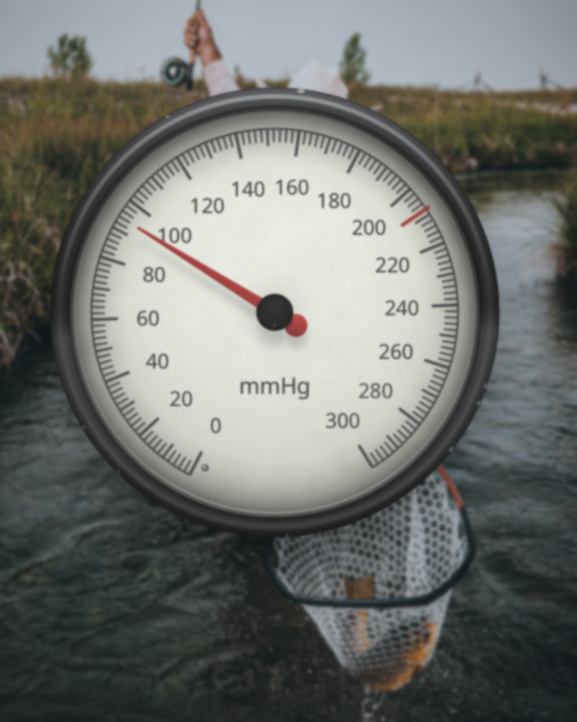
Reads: 94mmHg
